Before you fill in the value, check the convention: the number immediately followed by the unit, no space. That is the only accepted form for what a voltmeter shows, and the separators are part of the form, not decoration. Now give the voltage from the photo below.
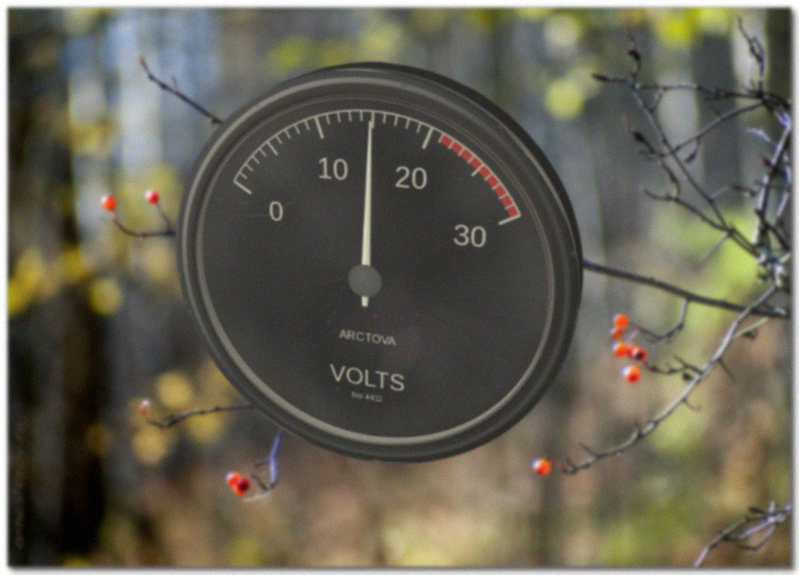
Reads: 15V
